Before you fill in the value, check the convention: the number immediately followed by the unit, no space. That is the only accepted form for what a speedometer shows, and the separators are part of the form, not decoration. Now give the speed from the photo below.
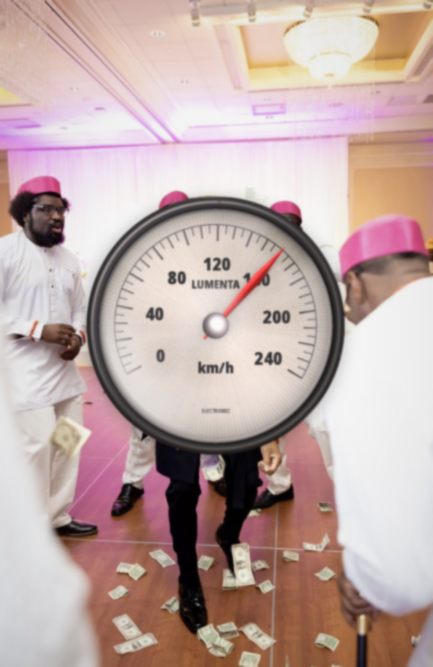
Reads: 160km/h
